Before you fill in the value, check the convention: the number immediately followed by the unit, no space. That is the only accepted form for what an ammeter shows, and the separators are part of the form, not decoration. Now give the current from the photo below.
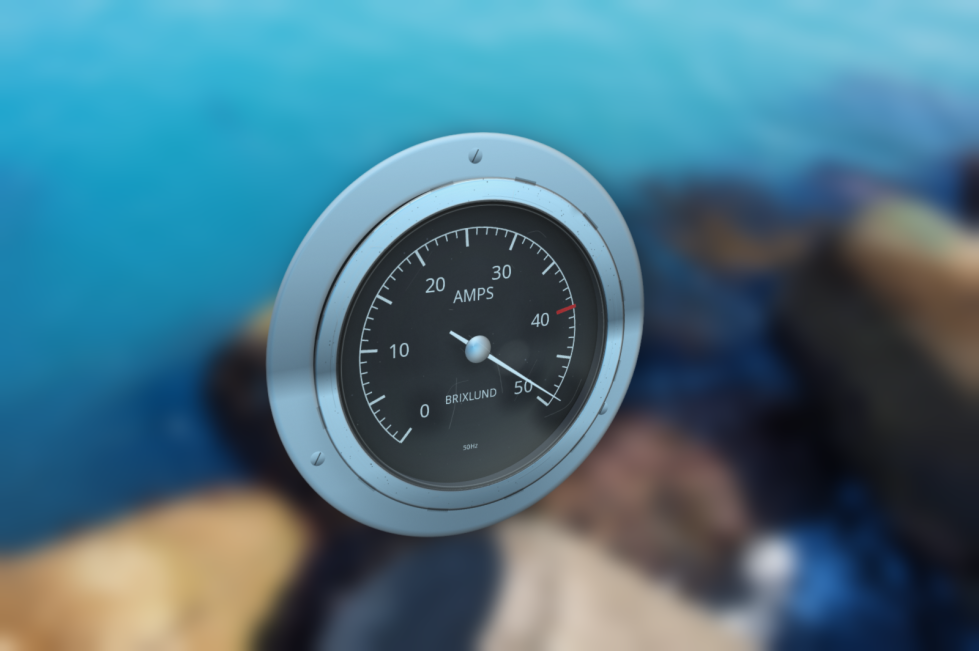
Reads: 49A
